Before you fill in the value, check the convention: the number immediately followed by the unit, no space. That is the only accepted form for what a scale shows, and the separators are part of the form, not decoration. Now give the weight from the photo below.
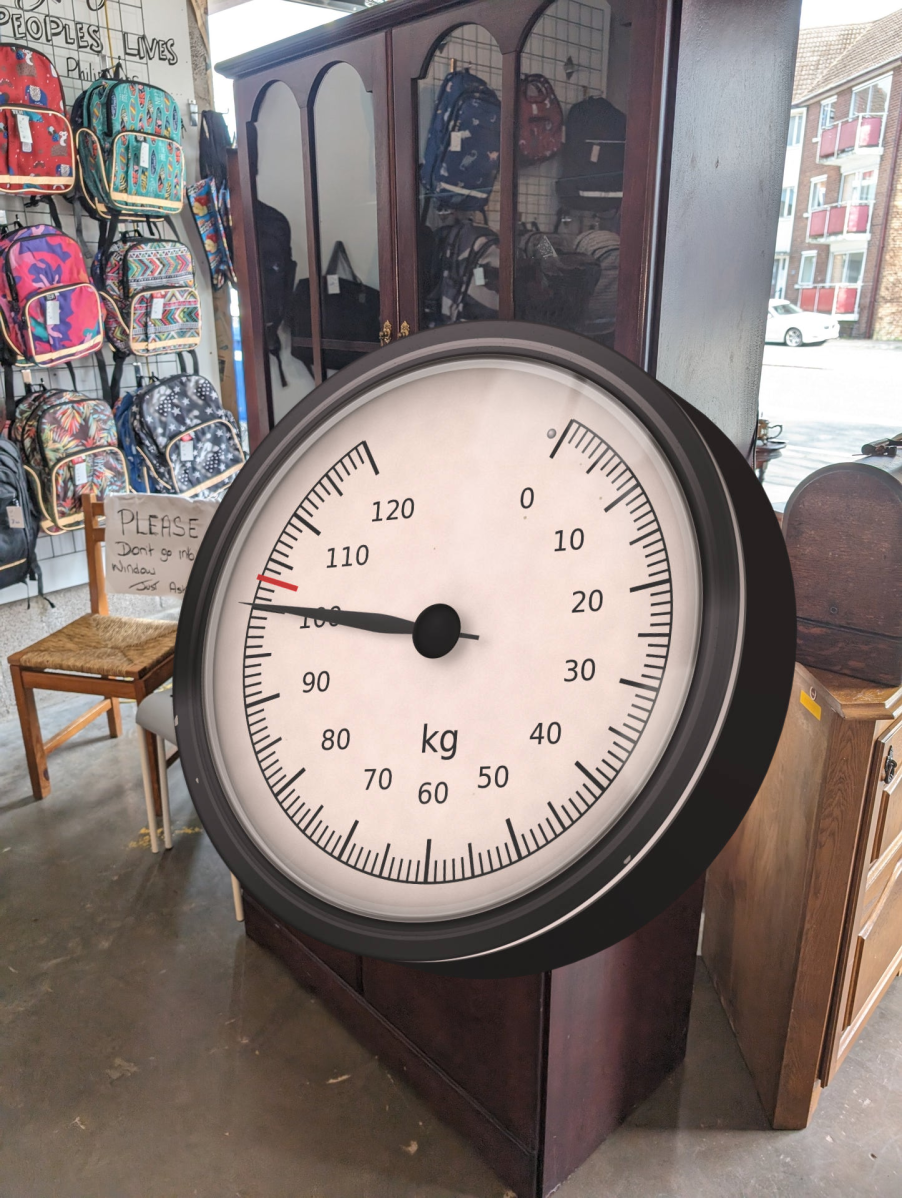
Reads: 100kg
